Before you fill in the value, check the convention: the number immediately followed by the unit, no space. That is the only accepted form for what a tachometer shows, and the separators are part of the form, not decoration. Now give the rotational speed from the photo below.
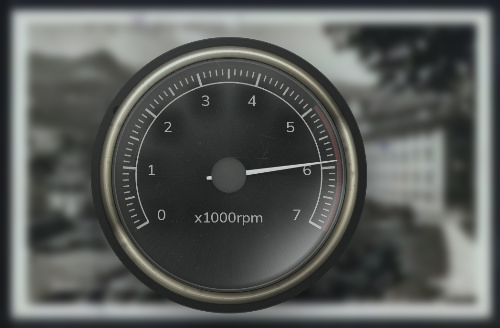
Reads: 5900rpm
